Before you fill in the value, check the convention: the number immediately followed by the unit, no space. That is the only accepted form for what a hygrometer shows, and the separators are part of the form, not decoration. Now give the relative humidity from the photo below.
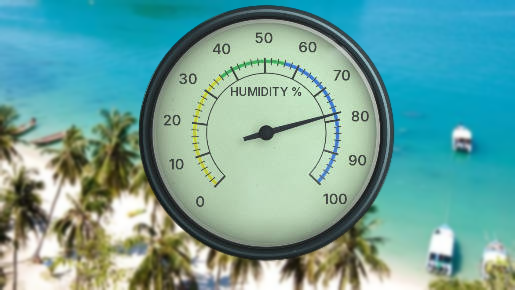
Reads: 78%
